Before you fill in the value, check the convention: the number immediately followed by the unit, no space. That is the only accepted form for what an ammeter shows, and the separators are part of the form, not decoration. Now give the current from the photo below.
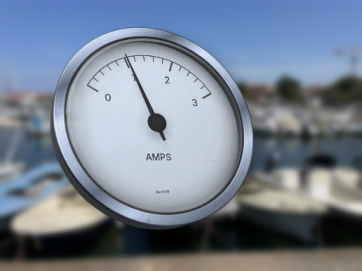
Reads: 1A
